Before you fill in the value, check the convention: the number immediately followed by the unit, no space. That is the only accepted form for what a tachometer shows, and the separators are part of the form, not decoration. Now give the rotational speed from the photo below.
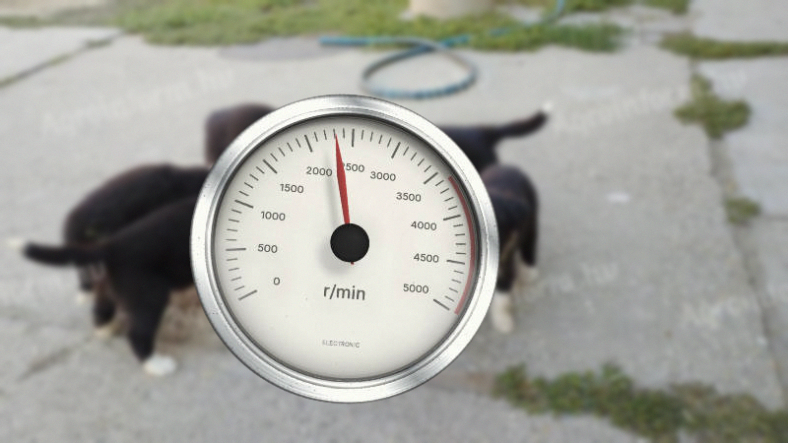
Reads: 2300rpm
